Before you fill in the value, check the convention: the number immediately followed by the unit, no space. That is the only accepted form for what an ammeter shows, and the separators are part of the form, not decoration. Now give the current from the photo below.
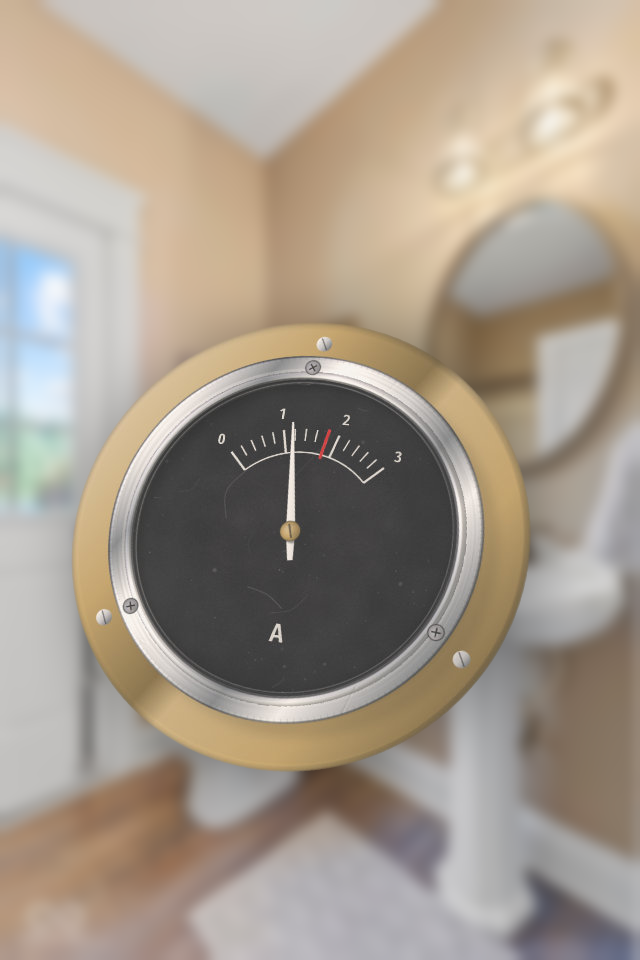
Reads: 1.2A
